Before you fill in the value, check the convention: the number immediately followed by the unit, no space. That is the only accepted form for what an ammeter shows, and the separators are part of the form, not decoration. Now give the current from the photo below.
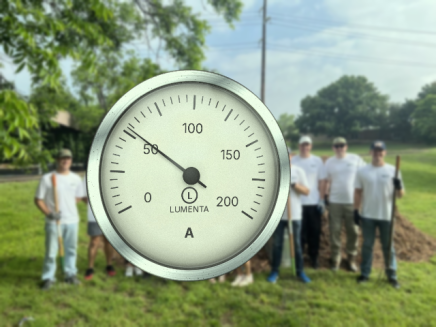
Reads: 52.5A
